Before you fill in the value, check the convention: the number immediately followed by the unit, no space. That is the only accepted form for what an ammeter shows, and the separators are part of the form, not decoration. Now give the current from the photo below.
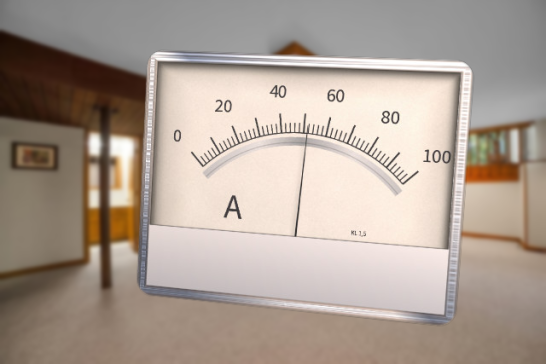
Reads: 52A
